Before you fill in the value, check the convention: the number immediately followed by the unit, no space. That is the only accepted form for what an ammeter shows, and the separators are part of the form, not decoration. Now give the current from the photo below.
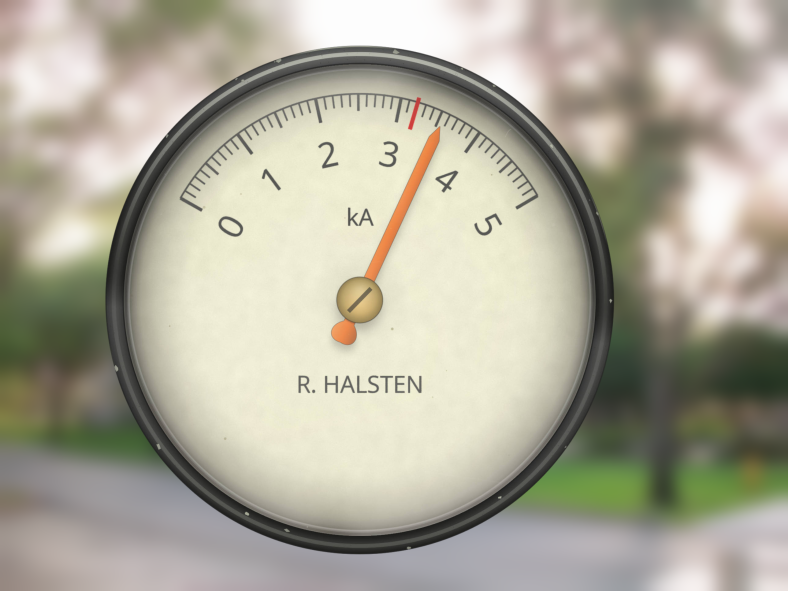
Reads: 3.55kA
